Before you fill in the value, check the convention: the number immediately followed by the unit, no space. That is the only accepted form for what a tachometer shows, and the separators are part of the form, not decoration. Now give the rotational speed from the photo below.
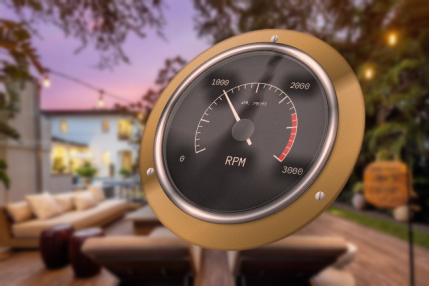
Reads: 1000rpm
